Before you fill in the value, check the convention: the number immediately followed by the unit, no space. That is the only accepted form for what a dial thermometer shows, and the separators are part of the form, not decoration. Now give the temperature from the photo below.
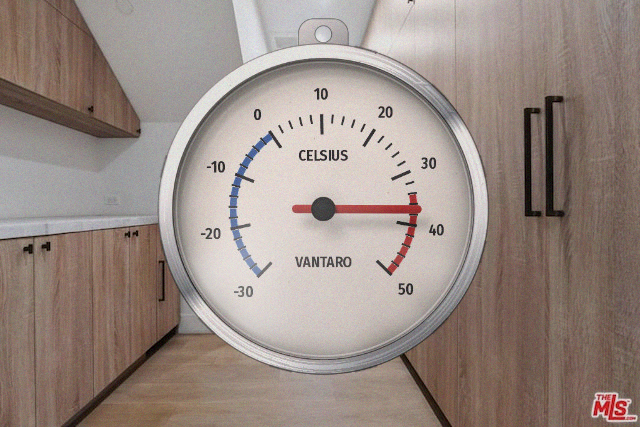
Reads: 37°C
